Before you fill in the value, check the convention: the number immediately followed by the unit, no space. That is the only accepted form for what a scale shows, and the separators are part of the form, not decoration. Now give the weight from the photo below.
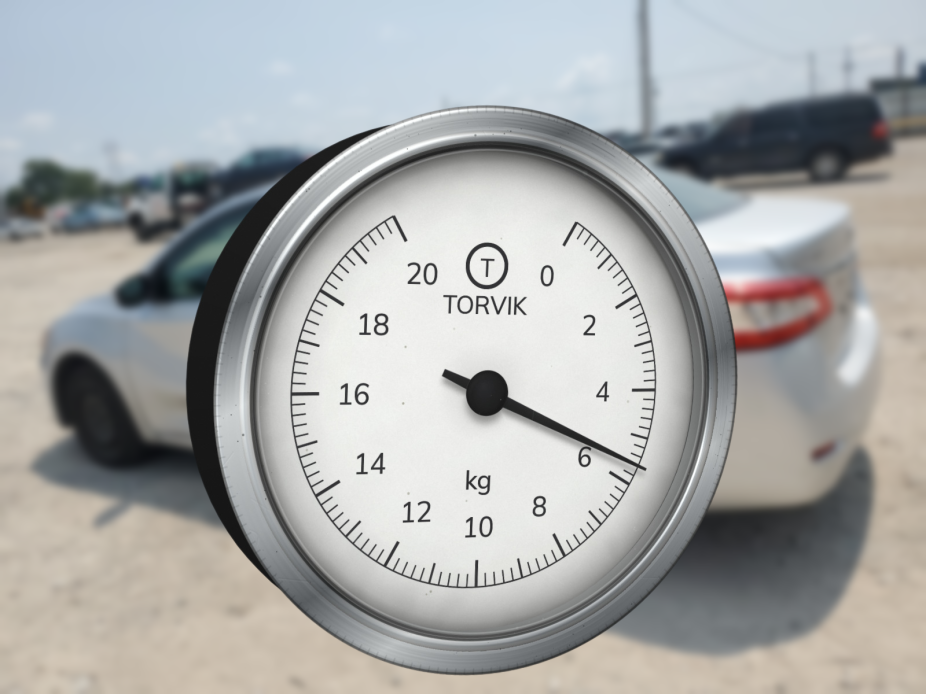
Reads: 5.6kg
